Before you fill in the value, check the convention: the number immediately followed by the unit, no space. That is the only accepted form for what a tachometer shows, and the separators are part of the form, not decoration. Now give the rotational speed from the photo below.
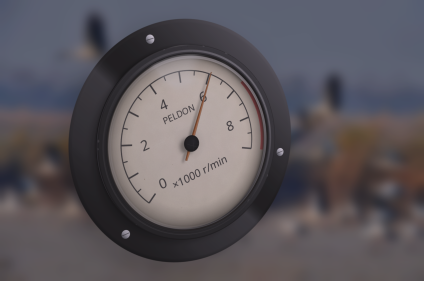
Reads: 6000rpm
